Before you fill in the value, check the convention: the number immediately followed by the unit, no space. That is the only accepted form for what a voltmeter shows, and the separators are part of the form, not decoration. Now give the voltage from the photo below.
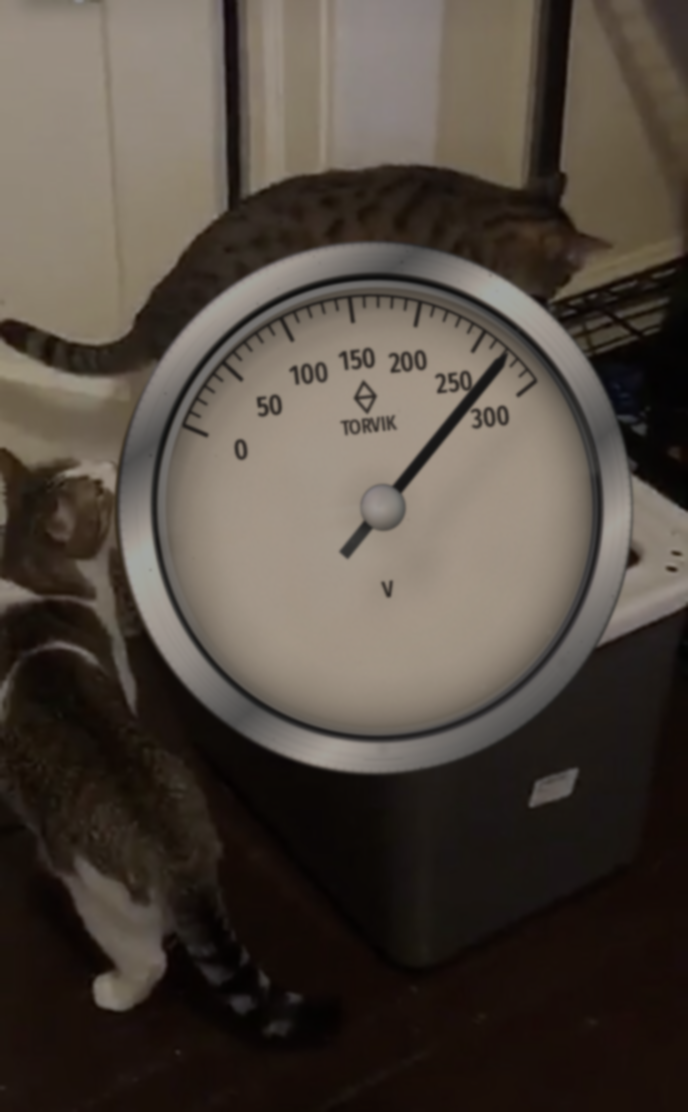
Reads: 270V
